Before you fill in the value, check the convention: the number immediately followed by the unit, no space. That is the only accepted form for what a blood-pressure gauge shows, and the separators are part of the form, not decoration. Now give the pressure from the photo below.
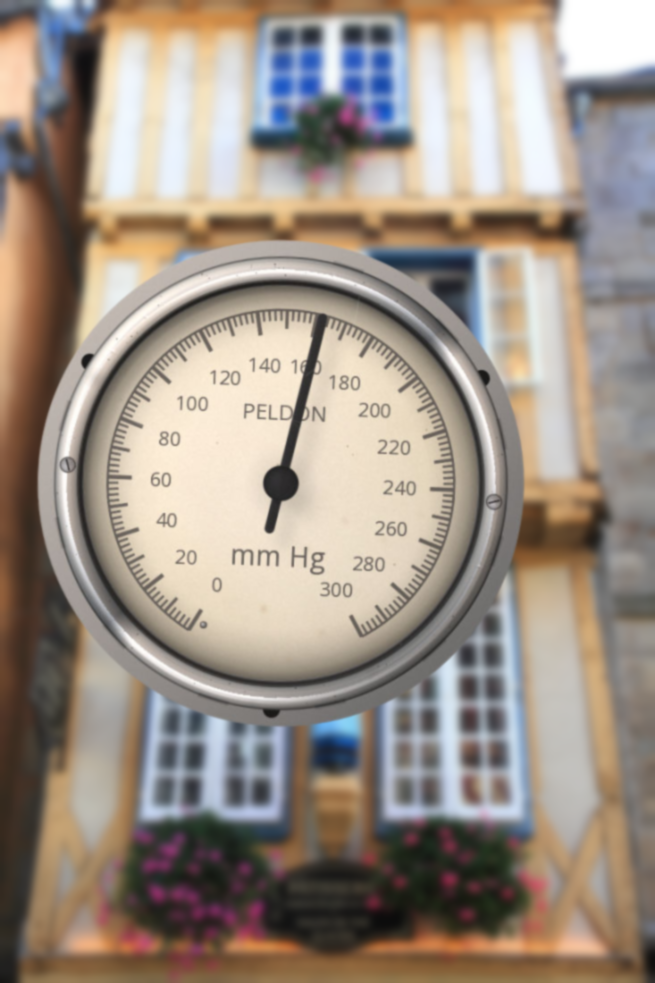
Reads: 162mmHg
